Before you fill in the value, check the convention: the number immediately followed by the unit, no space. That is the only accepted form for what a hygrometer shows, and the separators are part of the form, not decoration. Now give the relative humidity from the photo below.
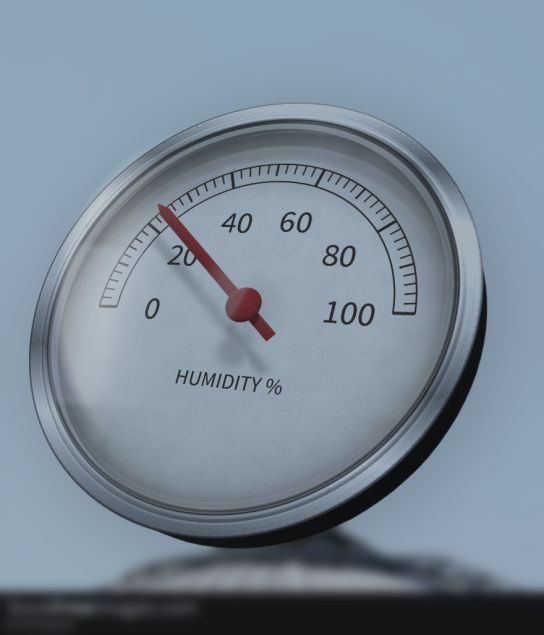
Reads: 24%
